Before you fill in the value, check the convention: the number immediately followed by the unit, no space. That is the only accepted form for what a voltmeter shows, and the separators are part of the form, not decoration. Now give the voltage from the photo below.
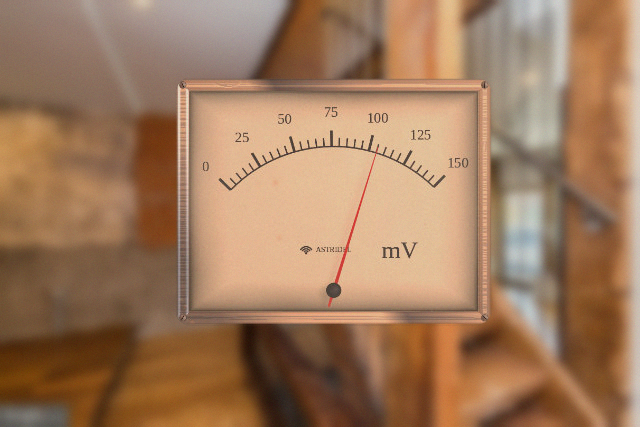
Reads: 105mV
